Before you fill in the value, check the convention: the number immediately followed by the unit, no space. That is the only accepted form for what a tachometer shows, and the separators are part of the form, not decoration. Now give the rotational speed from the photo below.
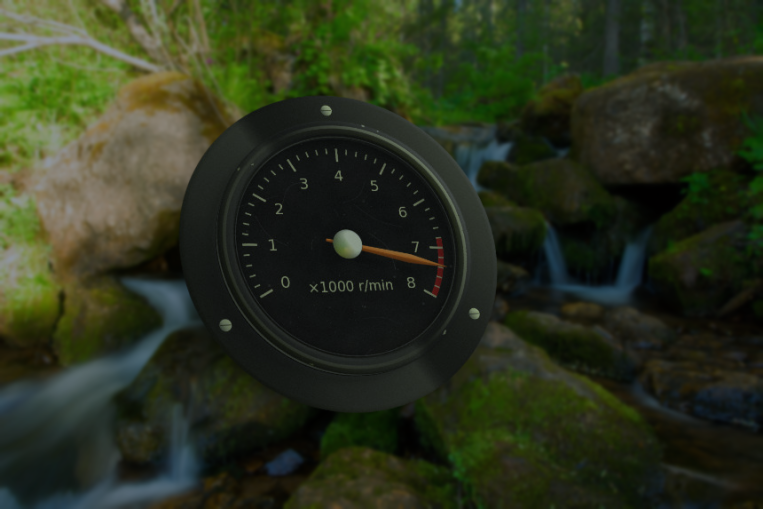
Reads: 7400rpm
